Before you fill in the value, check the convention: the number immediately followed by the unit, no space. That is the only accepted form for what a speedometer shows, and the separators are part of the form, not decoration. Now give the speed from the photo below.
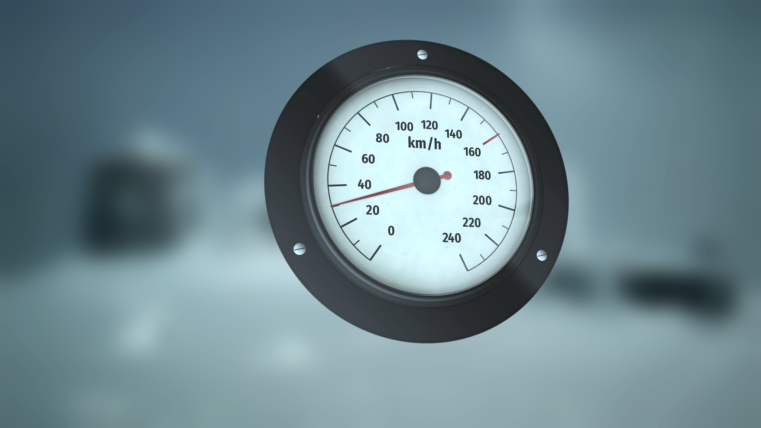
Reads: 30km/h
